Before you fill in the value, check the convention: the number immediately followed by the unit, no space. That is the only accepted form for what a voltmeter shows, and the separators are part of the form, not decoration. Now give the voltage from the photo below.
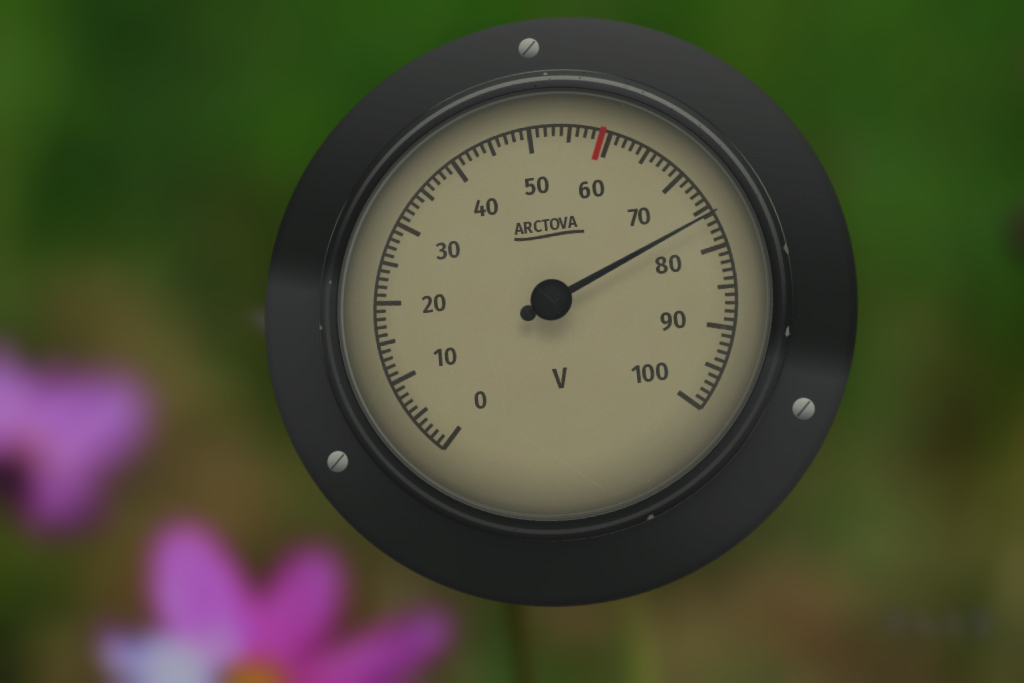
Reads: 76V
